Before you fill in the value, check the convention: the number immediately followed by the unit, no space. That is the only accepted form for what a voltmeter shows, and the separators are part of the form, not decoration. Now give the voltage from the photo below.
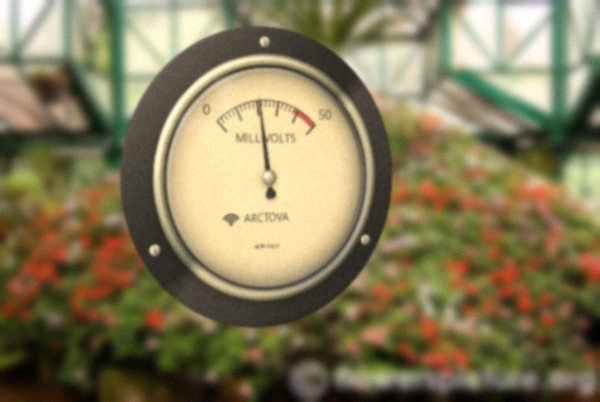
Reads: 20mV
